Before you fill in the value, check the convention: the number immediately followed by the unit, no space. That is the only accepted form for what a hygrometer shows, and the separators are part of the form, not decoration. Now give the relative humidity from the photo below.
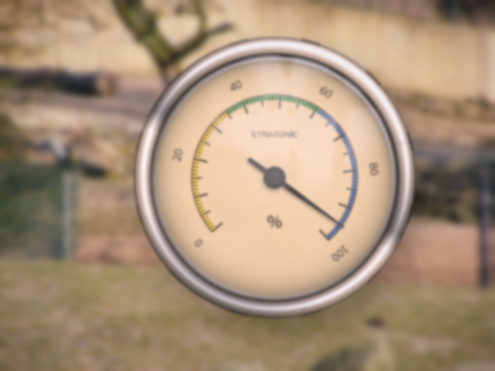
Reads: 95%
